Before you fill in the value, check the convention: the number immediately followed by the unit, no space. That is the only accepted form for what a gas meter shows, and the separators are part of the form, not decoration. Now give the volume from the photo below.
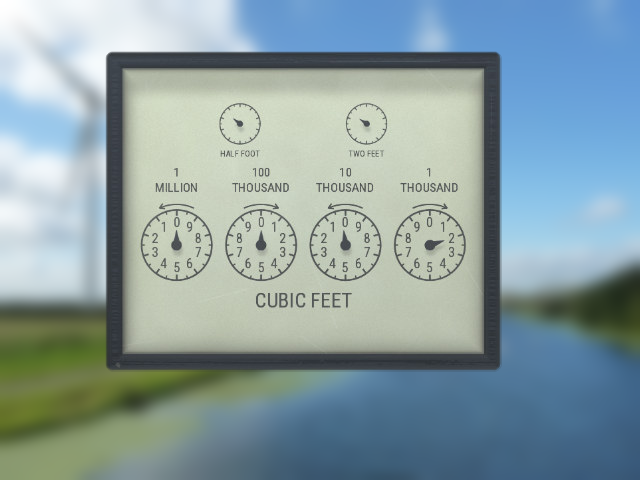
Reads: 200ft³
